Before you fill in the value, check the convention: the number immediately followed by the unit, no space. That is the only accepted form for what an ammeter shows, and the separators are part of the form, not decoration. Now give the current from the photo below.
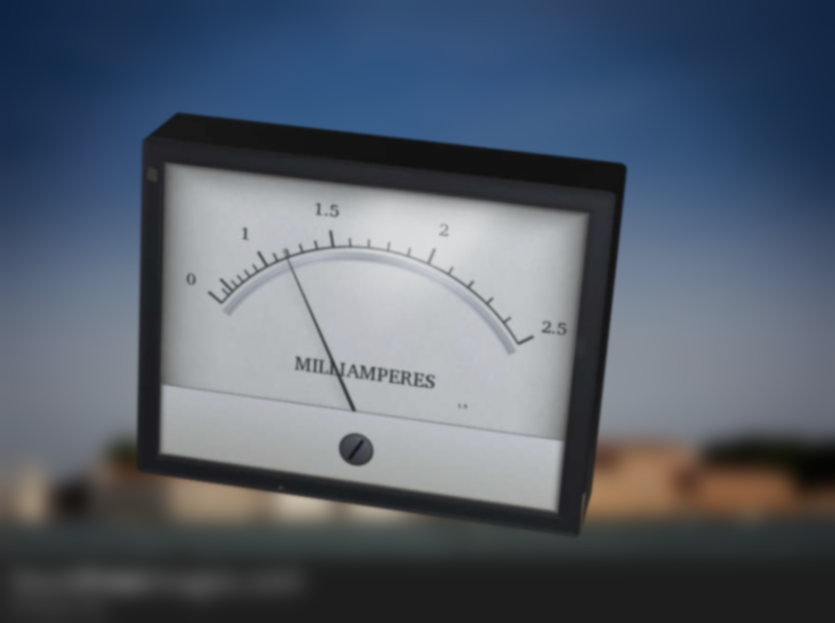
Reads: 1.2mA
